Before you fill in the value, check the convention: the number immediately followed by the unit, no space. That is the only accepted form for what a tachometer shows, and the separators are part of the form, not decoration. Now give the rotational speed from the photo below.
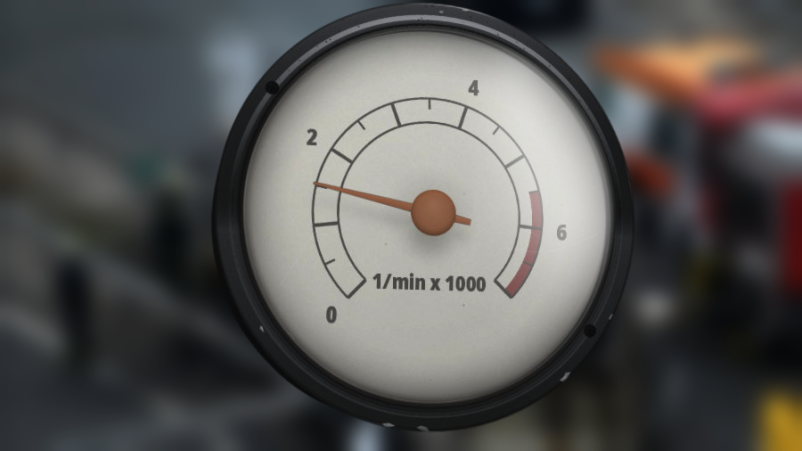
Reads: 1500rpm
